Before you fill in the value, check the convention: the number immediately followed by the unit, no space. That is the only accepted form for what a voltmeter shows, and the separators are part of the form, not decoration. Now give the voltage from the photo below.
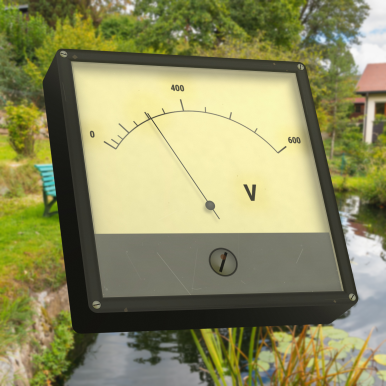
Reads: 300V
